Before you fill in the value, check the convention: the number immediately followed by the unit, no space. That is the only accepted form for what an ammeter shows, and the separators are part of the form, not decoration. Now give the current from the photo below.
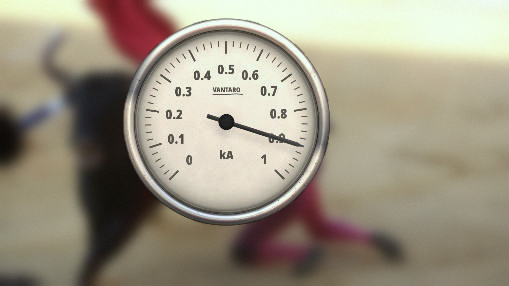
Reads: 0.9kA
